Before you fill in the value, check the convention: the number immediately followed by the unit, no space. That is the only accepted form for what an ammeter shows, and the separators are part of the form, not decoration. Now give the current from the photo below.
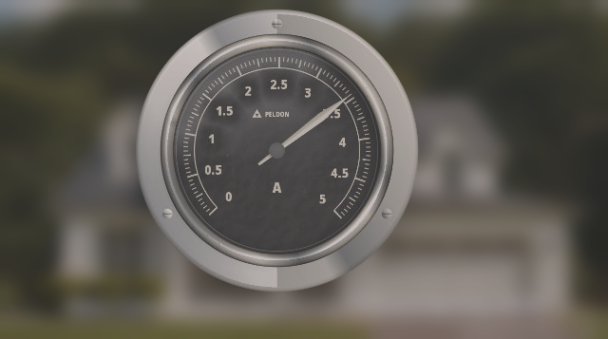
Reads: 3.45A
